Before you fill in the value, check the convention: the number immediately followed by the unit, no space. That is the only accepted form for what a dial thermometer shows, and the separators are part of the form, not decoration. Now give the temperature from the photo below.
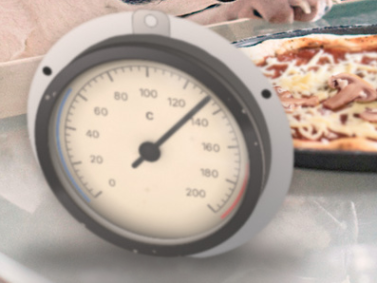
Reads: 132°C
